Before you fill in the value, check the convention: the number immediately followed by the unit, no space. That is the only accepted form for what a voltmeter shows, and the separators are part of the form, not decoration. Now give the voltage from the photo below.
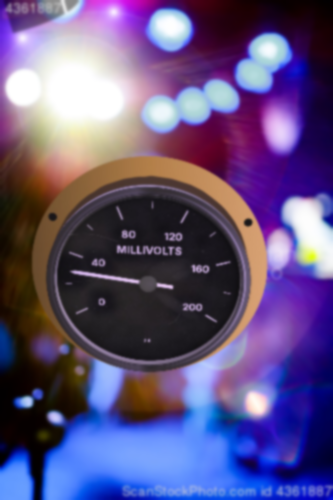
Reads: 30mV
